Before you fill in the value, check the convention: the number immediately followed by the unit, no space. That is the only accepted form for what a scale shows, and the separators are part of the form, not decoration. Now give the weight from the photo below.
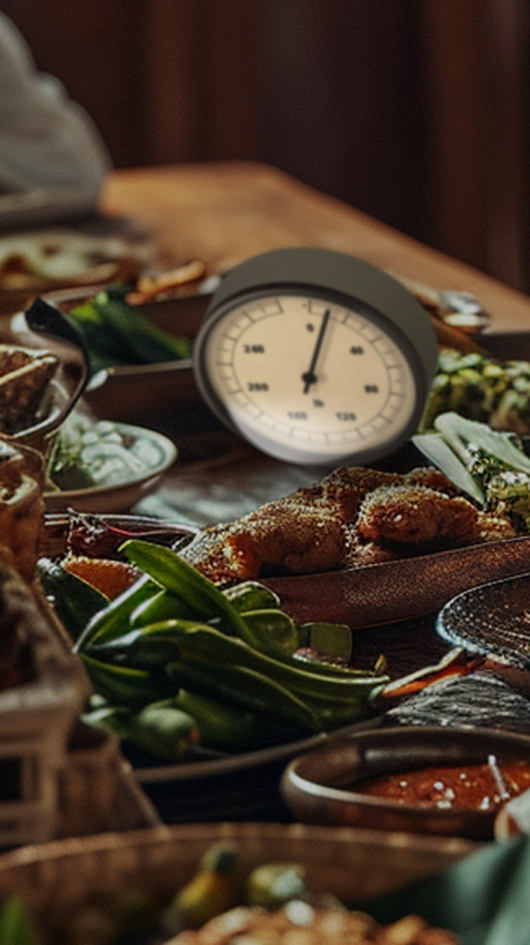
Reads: 10lb
